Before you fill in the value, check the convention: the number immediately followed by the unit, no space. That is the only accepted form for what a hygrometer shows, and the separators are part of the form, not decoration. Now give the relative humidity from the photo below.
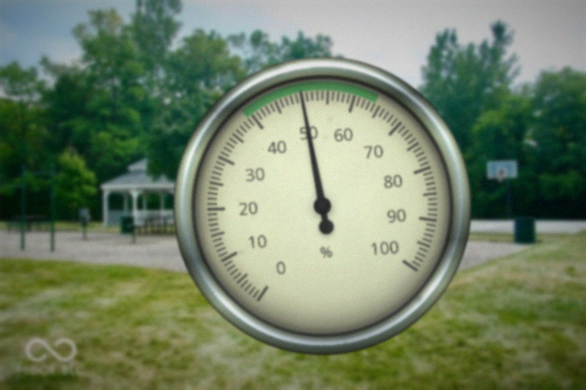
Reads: 50%
